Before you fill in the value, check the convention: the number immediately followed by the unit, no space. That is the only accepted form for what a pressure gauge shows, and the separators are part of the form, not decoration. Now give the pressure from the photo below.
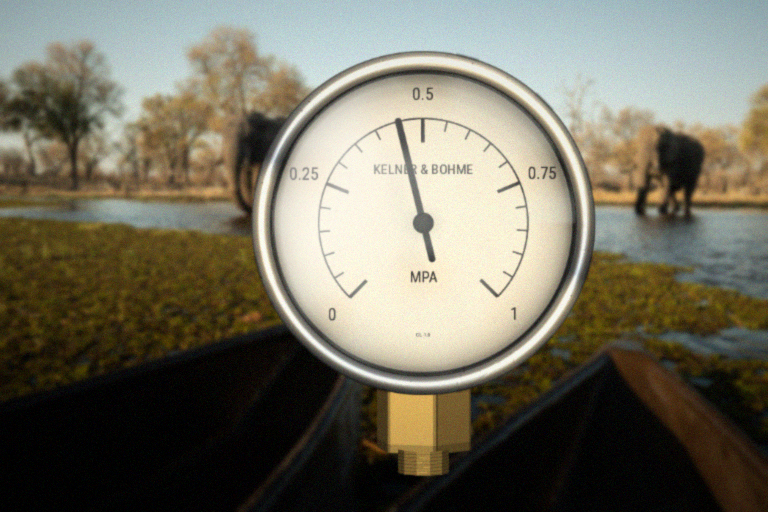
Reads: 0.45MPa
